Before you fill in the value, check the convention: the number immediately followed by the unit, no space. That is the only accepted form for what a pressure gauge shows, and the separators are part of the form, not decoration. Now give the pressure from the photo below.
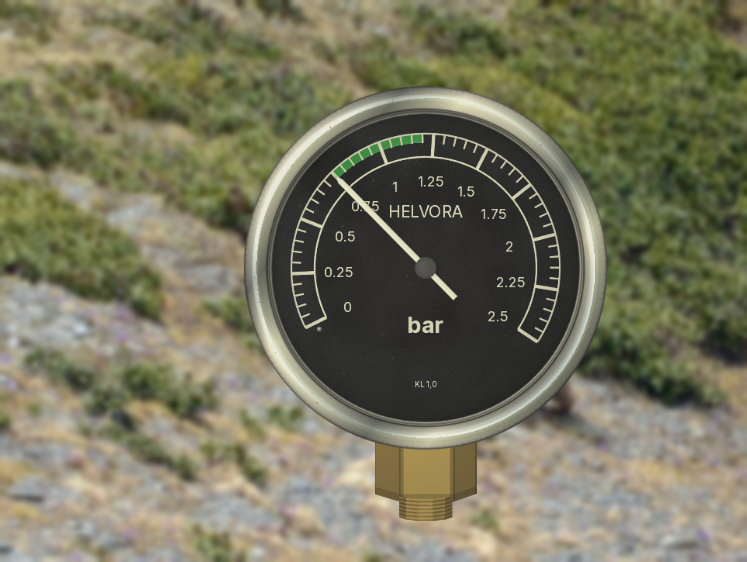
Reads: 0.75bar
